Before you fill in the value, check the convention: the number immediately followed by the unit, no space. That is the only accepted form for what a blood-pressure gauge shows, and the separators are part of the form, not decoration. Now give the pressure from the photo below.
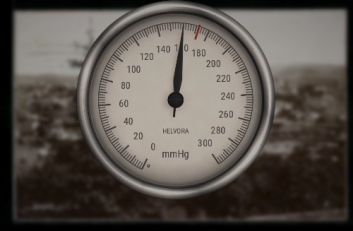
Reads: 160mmHg
